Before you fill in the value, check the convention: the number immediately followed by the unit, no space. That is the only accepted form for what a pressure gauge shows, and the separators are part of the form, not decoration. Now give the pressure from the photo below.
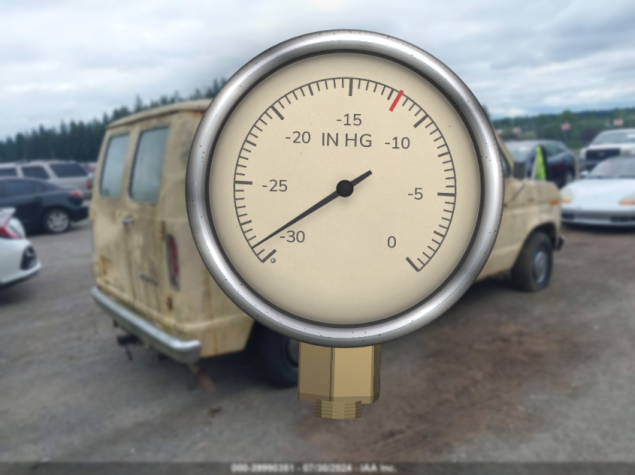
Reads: -29inHg
